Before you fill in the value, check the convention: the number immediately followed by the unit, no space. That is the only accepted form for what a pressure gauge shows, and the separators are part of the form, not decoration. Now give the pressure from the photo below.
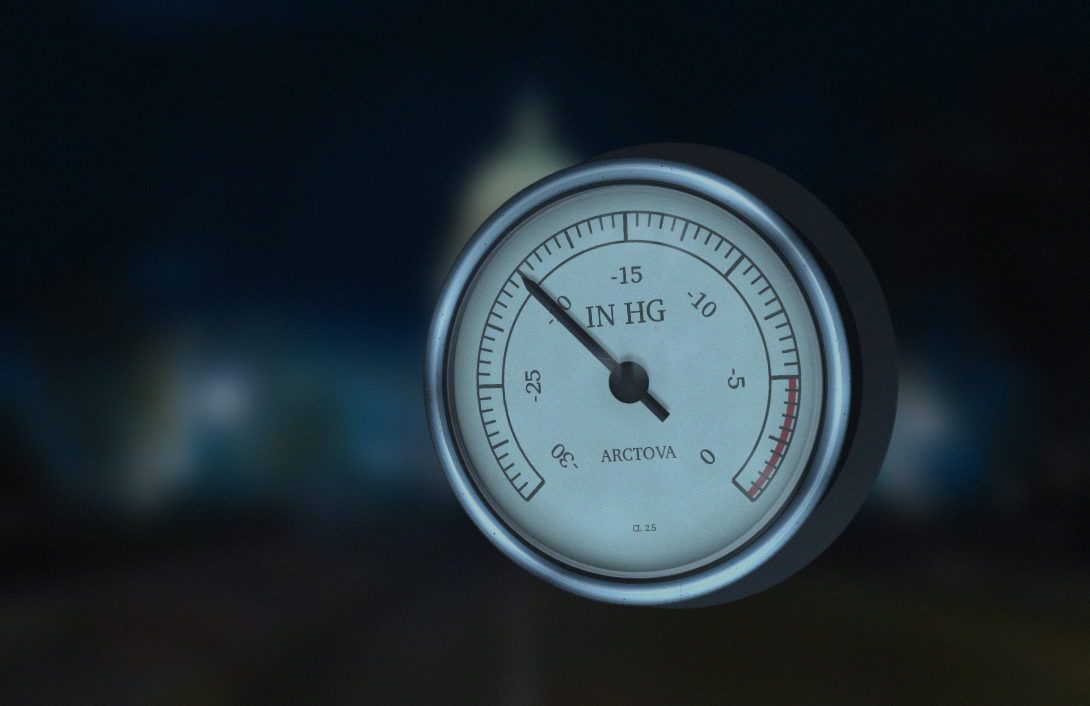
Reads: -20inHg
